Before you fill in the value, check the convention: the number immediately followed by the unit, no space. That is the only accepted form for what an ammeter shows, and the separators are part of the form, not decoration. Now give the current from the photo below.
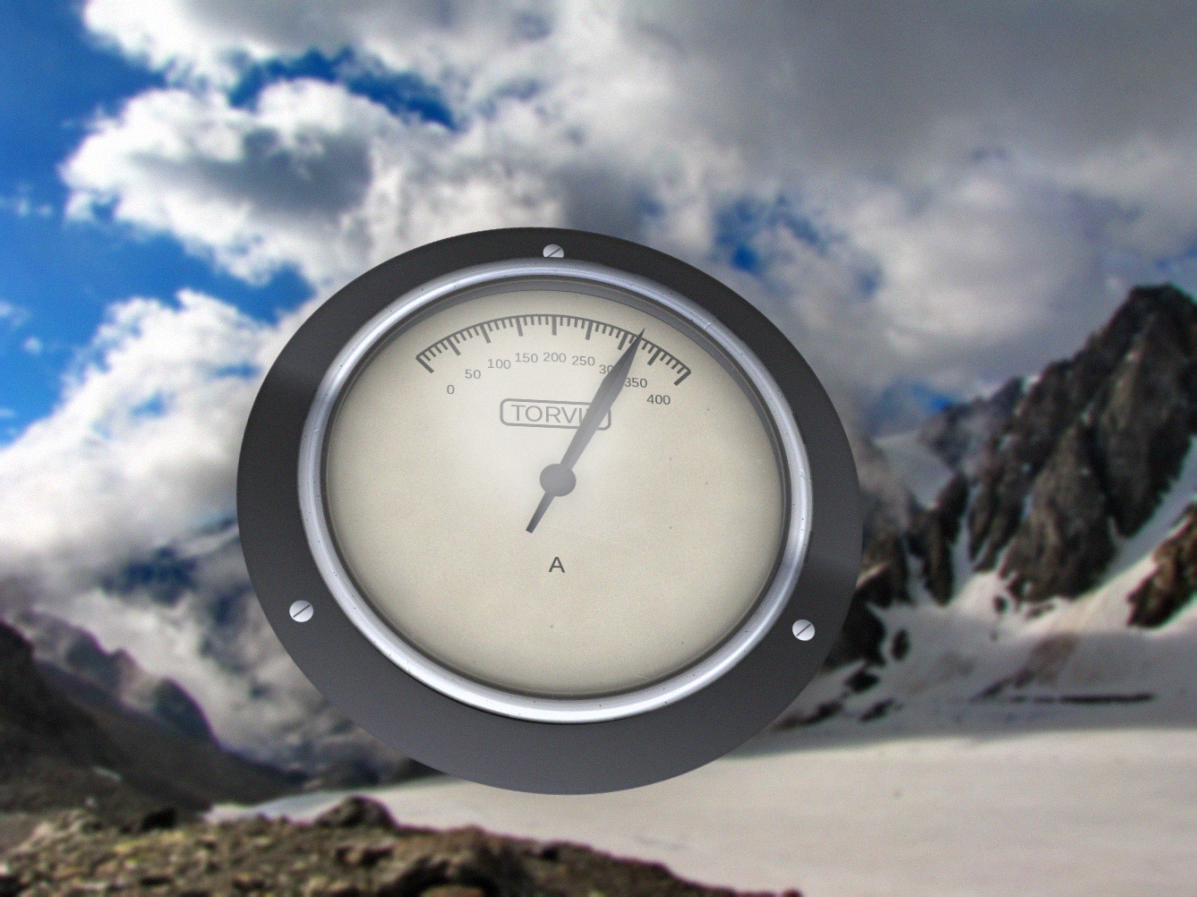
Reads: 320A
